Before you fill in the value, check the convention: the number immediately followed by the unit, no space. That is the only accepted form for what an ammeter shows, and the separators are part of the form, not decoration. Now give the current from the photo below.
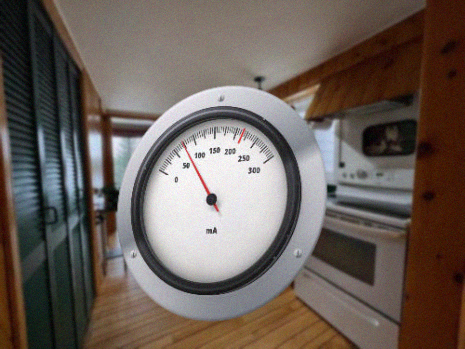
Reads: 75mA
